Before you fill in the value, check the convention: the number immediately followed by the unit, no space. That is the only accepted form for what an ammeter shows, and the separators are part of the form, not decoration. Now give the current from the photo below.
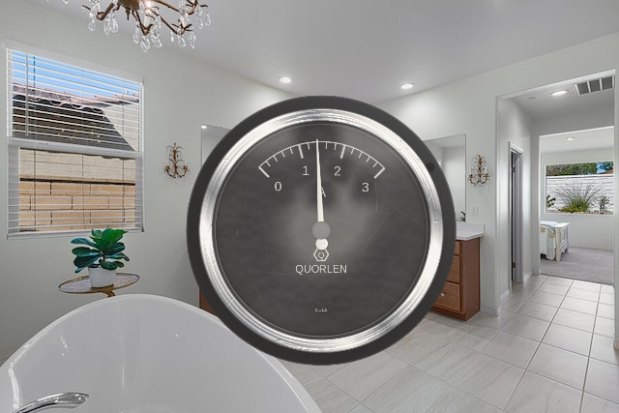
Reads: 1.4A
